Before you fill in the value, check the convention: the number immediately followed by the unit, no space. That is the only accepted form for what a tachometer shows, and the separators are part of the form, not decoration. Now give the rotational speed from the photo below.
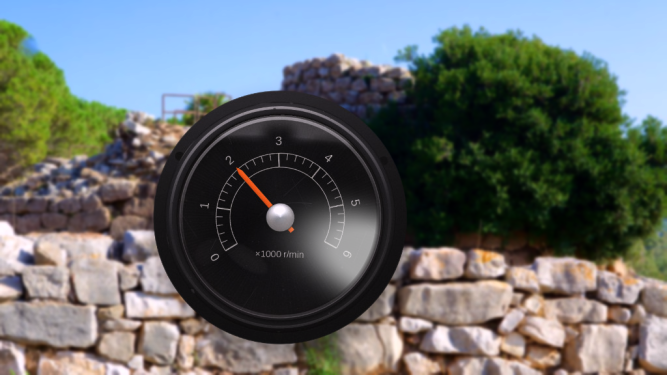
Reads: 2000rpm
